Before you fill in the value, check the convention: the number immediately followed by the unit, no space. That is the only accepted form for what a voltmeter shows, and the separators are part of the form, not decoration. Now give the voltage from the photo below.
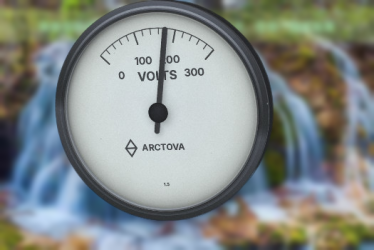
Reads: 180V
